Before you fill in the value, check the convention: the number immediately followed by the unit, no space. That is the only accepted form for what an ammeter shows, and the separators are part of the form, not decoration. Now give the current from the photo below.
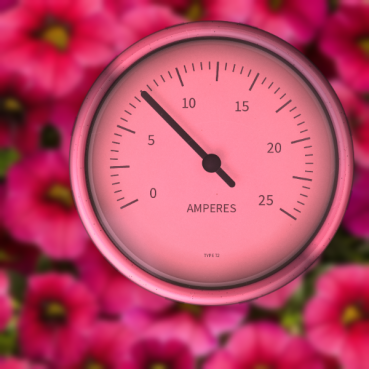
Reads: 7.5A
